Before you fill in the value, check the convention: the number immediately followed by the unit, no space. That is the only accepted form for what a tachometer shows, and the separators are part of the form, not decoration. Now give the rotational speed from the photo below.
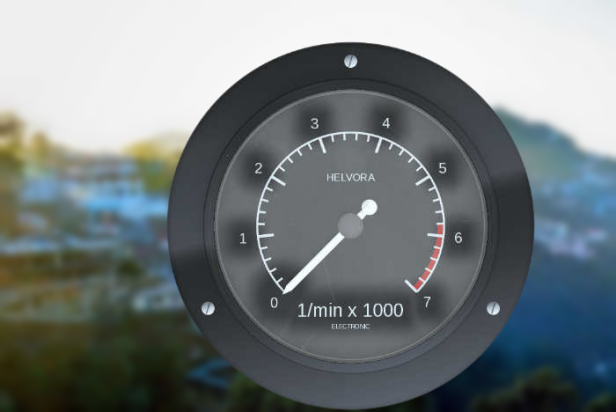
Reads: 0rpm
